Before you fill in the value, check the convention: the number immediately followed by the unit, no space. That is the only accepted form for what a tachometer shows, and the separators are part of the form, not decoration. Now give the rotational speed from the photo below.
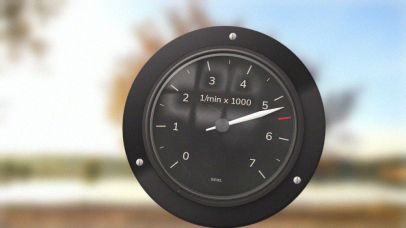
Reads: 5250rpm
